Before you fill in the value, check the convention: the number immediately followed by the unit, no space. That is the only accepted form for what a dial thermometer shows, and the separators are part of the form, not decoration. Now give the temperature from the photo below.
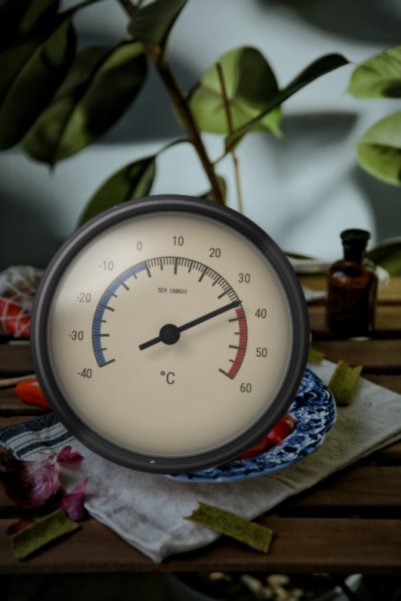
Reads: 35°C
